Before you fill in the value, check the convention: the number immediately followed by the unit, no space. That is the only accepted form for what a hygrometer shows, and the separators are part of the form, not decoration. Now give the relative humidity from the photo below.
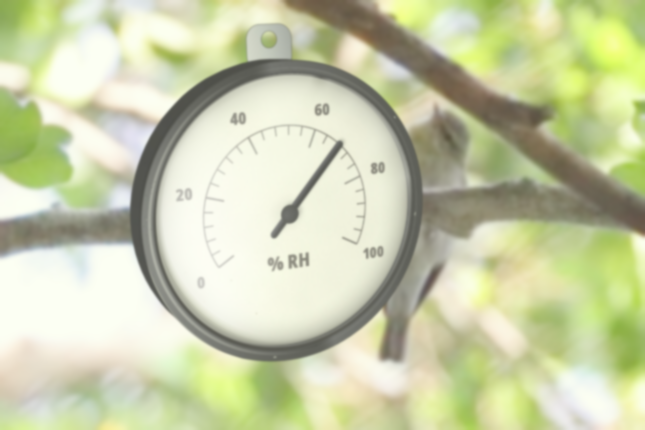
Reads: 68%
